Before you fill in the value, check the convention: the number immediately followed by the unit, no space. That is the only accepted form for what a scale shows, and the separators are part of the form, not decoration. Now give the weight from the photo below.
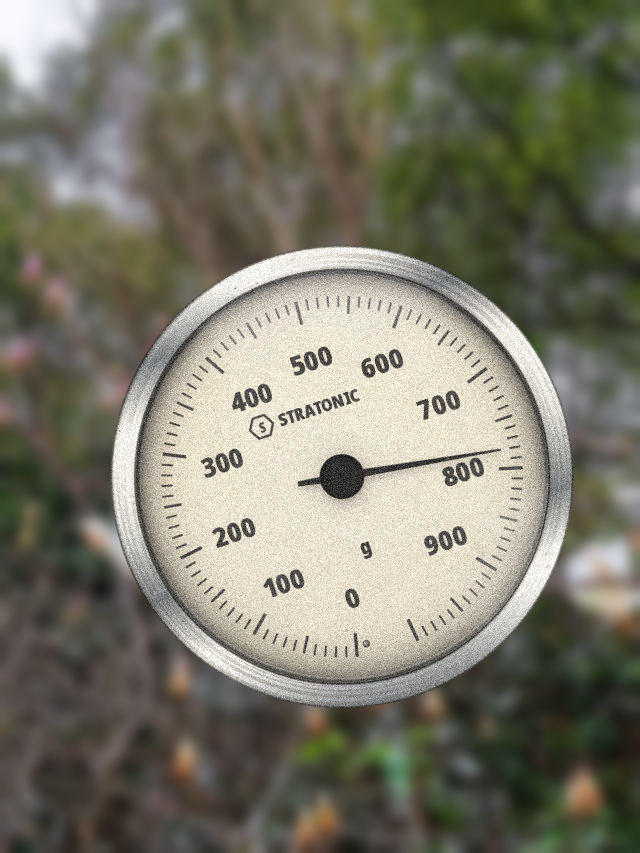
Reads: 780g
